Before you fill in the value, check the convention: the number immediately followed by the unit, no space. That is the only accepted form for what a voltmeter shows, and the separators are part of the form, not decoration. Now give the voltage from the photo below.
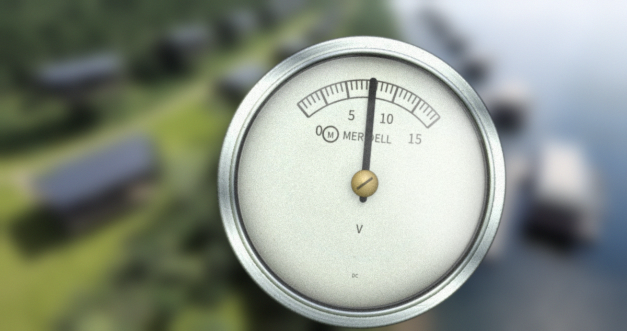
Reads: 7.5V
